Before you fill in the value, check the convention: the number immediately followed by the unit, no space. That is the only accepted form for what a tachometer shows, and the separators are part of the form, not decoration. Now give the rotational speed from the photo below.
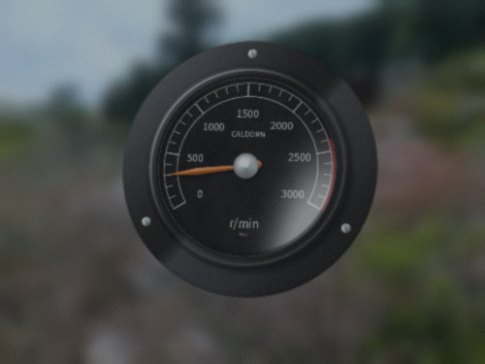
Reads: 300rpm
